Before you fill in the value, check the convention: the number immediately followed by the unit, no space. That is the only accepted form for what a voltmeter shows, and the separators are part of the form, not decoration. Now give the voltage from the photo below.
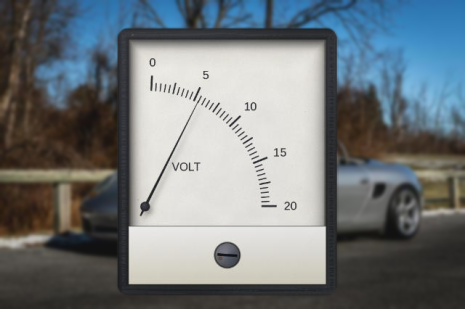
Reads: 5.5V
